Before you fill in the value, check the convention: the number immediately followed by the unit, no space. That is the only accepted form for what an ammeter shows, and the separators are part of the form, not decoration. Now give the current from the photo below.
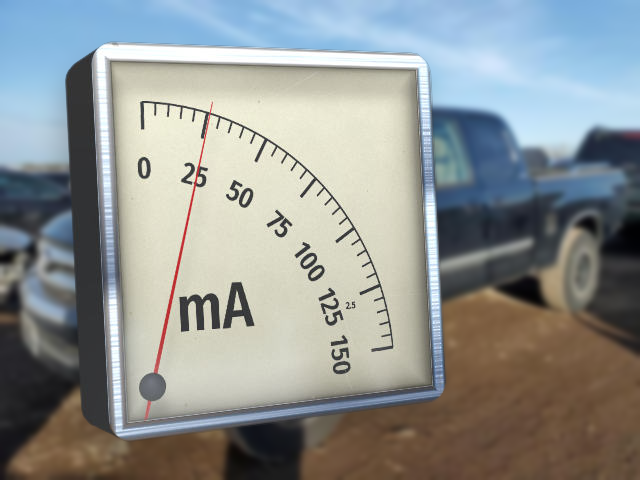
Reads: 25mA
